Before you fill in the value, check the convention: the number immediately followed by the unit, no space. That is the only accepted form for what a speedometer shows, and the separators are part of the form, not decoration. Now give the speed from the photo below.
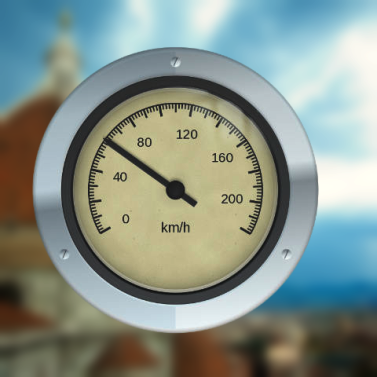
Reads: 60km/h
